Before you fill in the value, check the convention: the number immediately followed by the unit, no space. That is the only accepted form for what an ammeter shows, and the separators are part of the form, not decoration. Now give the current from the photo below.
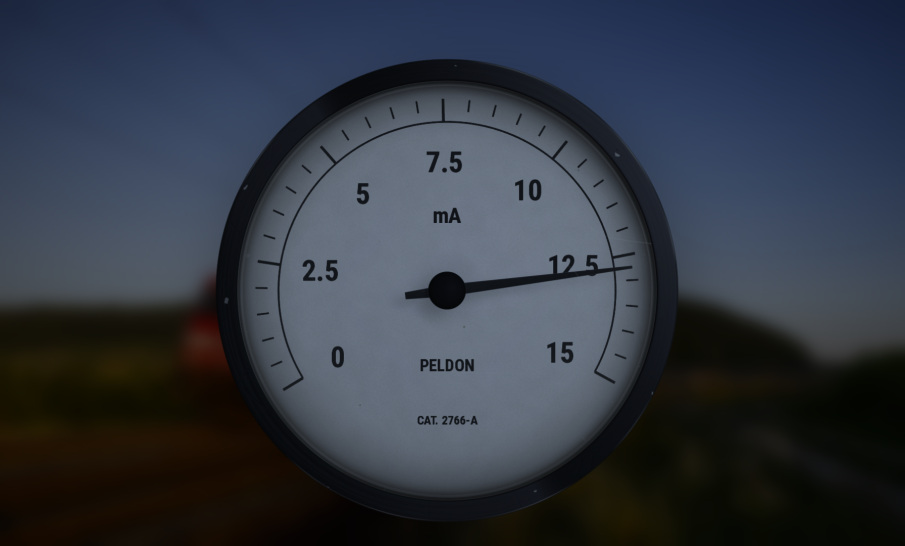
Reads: 12.75mA
